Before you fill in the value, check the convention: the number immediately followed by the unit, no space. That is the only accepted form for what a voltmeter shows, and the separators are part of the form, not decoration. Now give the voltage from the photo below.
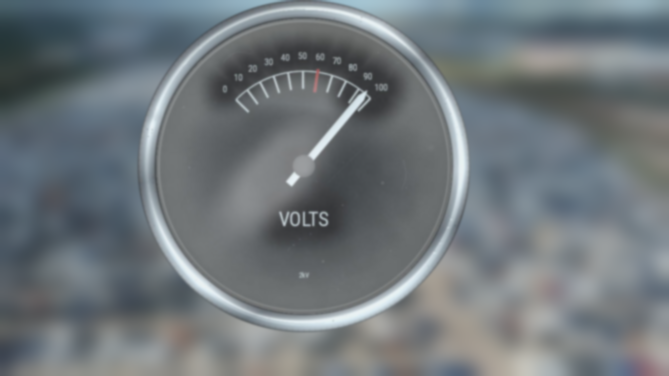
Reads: 95V
